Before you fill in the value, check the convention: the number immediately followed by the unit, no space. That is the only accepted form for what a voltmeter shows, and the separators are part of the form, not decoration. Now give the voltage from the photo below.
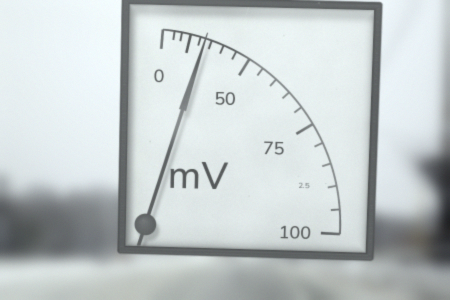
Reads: 32.5mV
